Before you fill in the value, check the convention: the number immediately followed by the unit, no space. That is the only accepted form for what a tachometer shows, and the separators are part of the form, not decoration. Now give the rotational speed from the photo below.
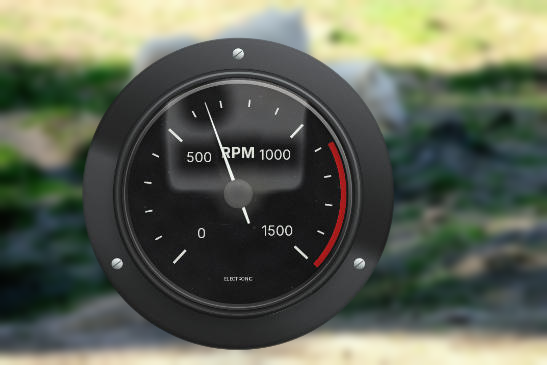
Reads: 650rpm
